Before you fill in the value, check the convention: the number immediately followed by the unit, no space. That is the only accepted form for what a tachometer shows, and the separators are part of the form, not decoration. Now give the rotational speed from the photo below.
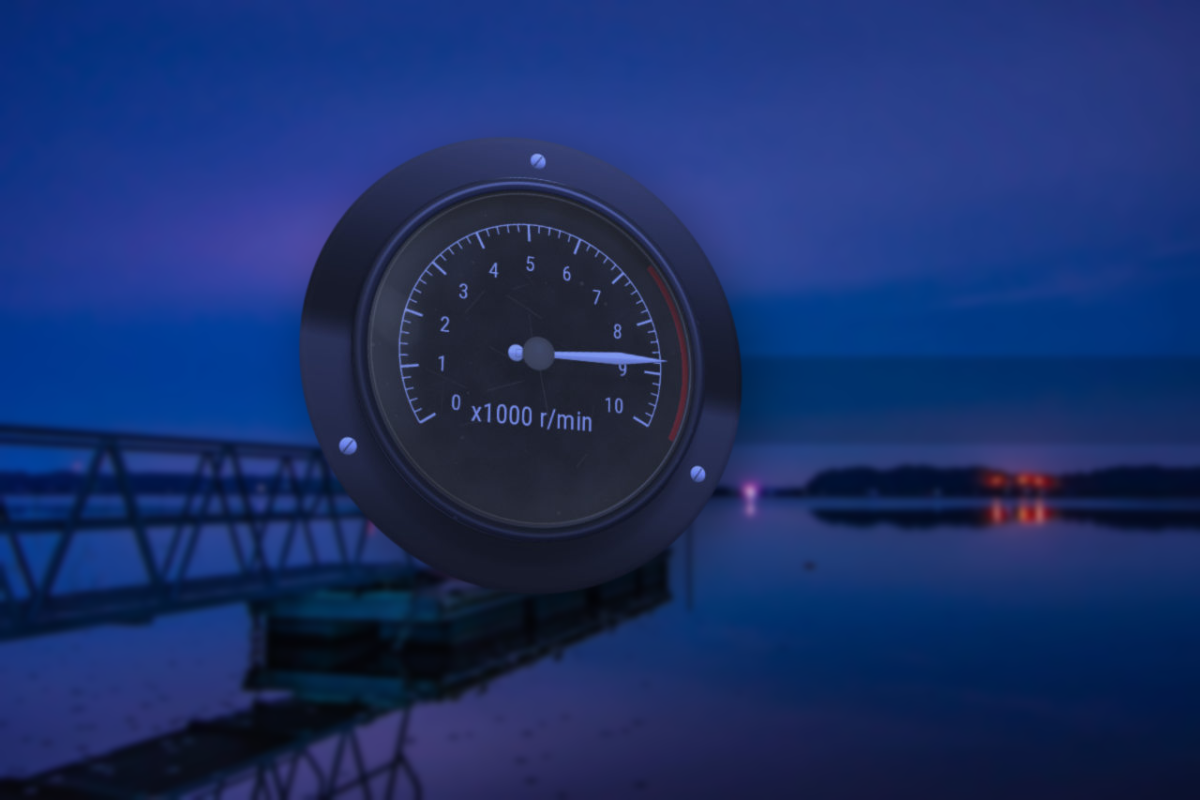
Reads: 8800rpm
